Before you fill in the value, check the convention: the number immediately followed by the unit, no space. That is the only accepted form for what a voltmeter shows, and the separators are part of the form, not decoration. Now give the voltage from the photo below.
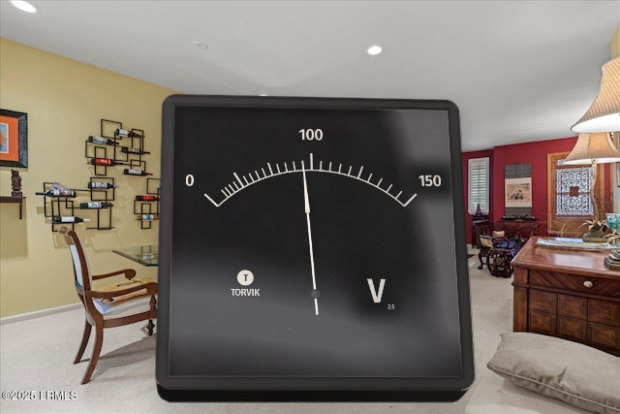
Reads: 95V
